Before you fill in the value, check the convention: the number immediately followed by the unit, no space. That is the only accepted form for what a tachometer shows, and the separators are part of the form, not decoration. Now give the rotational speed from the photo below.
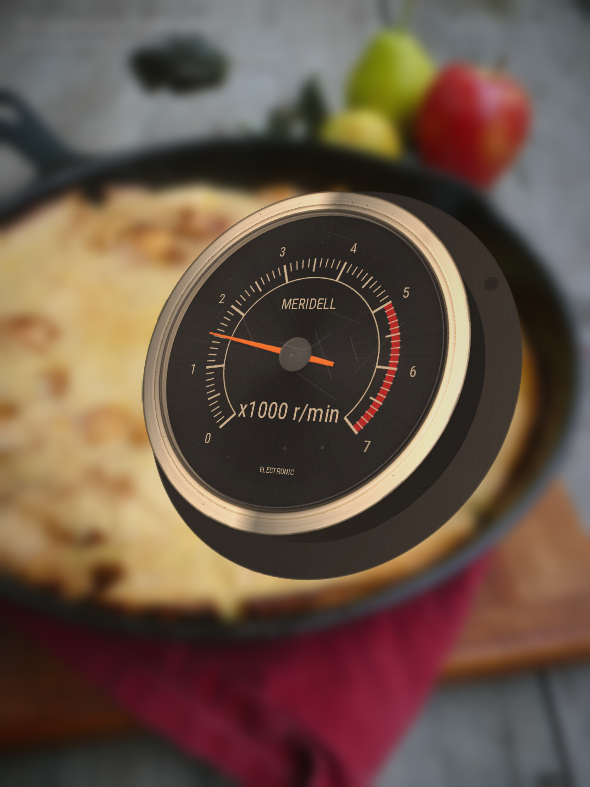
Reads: 1500rpm
